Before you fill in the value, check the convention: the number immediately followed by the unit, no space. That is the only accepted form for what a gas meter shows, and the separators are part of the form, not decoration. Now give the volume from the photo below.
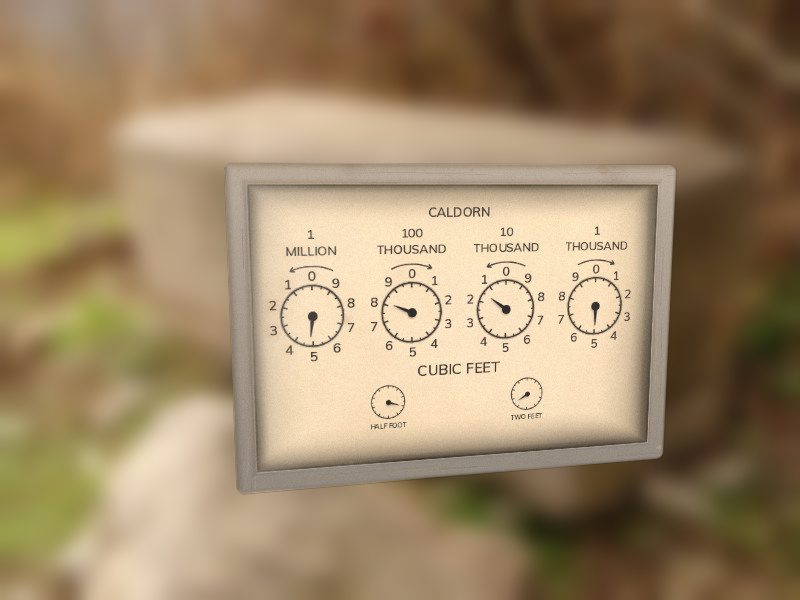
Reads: 481500ft³
